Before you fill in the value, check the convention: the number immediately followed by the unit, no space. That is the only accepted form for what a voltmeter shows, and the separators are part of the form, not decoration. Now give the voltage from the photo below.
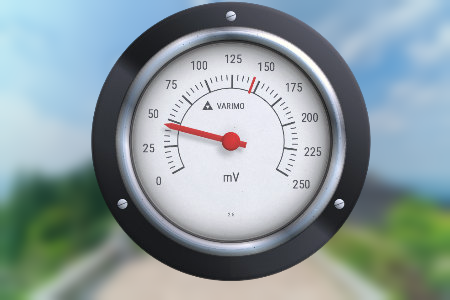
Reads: 45mV
